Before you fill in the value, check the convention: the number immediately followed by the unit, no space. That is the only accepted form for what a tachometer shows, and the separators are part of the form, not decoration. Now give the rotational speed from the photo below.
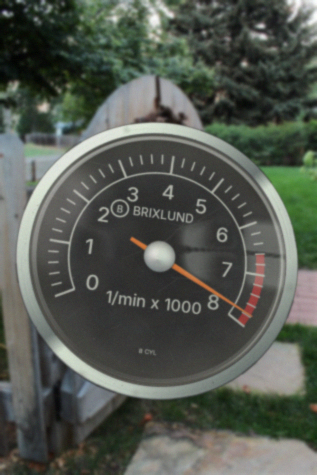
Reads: 7800rpm
